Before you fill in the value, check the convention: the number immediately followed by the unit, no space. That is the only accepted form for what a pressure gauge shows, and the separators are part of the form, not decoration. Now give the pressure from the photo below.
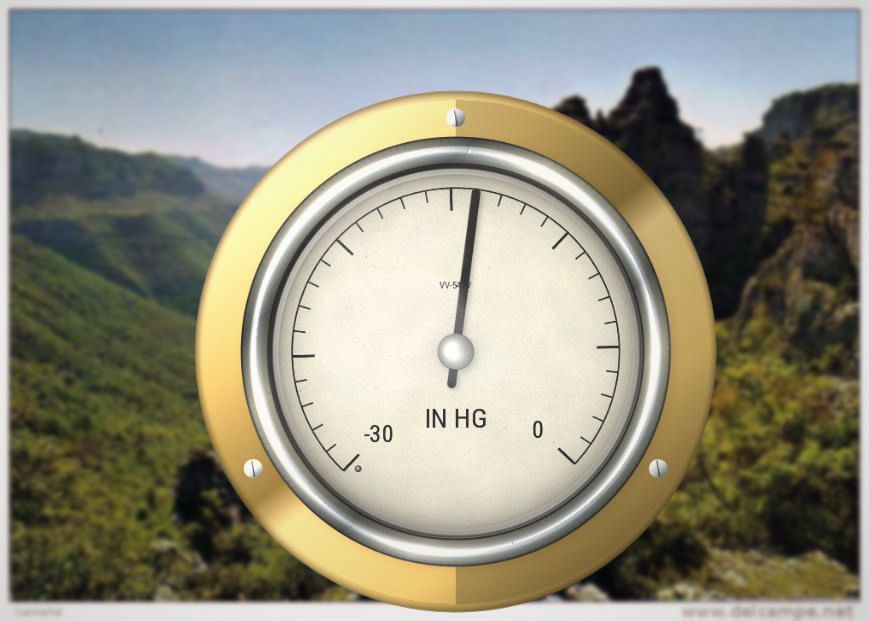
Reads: -14inHg
